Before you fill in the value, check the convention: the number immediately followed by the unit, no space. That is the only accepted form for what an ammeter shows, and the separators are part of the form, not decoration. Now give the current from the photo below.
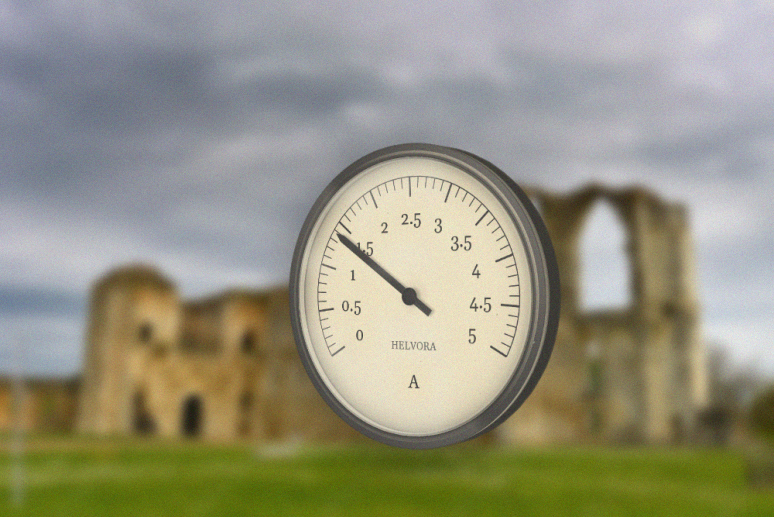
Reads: 1.4A
